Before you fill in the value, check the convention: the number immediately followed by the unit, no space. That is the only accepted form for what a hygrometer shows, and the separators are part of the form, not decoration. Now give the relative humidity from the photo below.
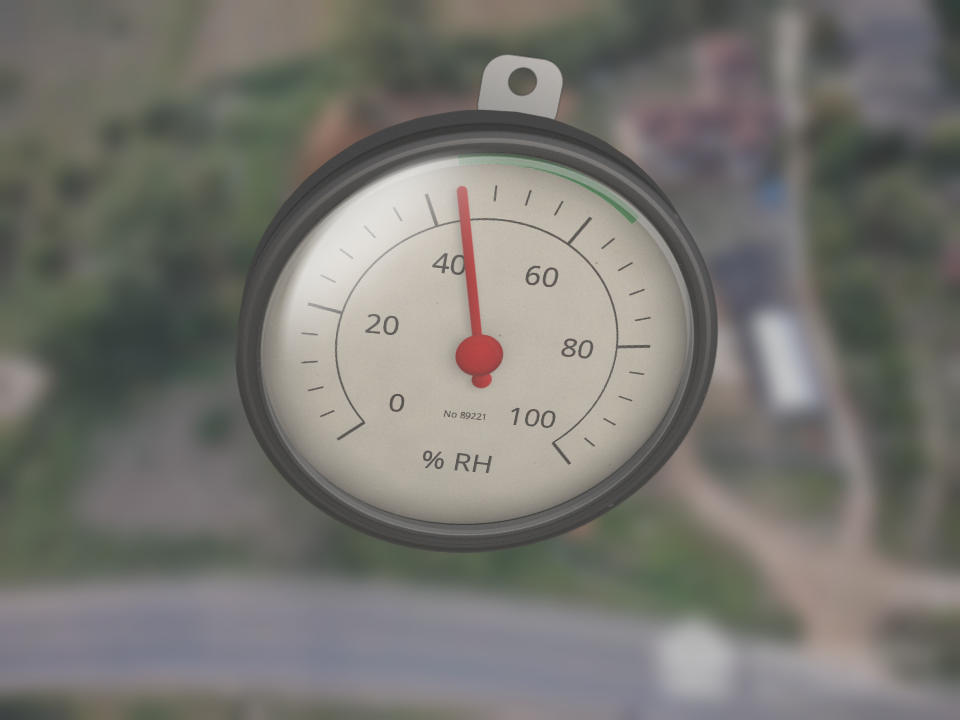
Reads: 44%
